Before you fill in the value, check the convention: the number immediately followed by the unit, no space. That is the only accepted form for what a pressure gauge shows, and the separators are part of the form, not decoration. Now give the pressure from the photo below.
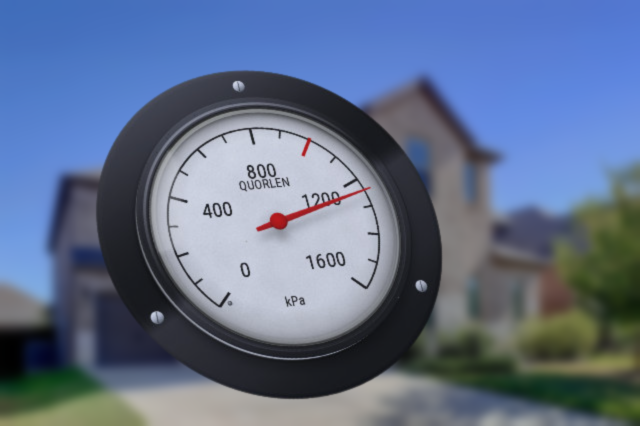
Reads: 1250kPa
